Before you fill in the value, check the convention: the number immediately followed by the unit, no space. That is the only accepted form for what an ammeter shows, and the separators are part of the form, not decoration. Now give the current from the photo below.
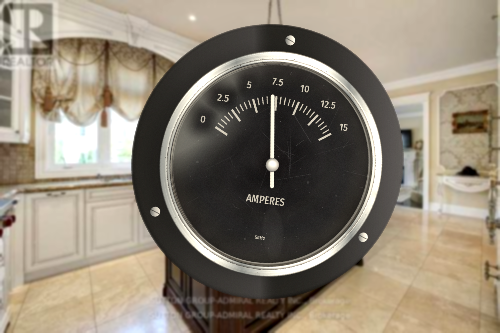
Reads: 7A
